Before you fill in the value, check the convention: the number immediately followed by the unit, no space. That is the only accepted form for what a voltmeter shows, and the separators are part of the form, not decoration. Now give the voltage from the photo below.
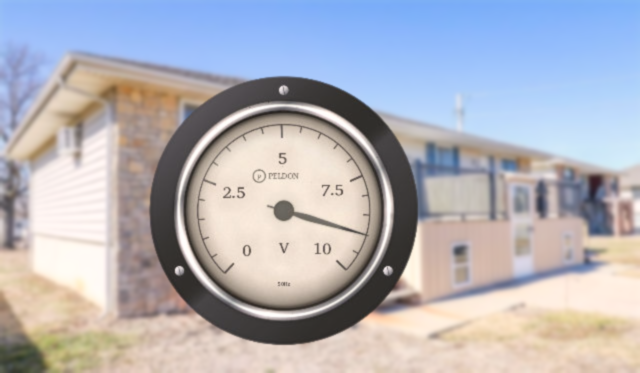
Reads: 9V
